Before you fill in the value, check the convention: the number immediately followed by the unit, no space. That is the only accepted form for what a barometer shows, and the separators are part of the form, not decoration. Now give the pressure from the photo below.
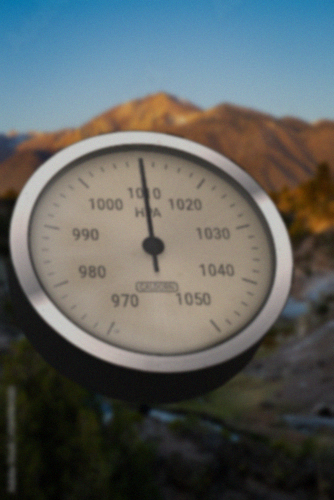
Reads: 1010hPa
